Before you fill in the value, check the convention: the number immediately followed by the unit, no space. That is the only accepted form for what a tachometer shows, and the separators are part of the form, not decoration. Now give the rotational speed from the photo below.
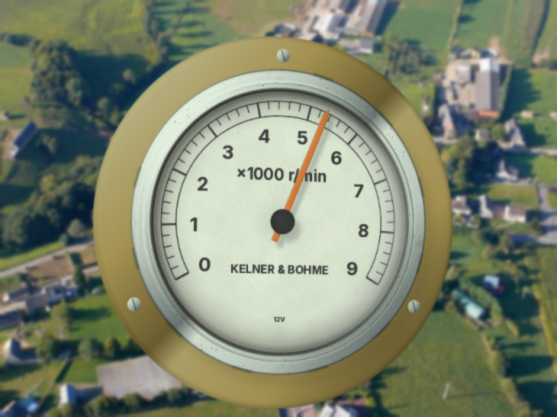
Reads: 5300rpm
